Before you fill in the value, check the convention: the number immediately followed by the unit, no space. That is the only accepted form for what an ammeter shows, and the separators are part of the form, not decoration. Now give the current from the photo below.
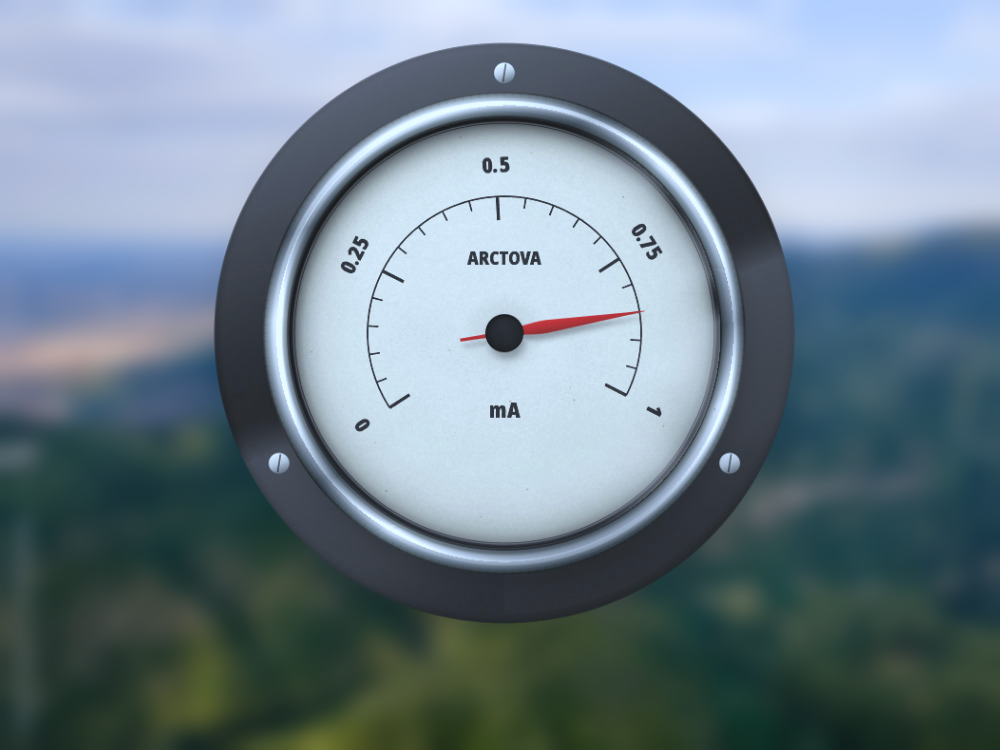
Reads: 0.85mA
